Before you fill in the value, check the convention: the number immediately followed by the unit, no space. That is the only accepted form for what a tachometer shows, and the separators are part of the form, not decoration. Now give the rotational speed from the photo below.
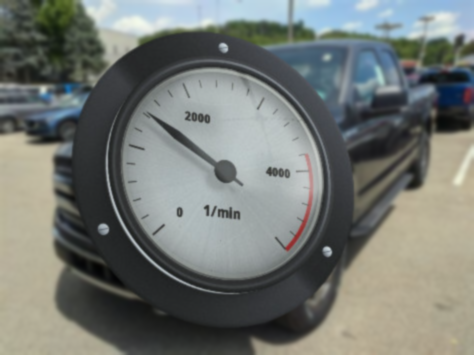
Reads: 1400rpm
